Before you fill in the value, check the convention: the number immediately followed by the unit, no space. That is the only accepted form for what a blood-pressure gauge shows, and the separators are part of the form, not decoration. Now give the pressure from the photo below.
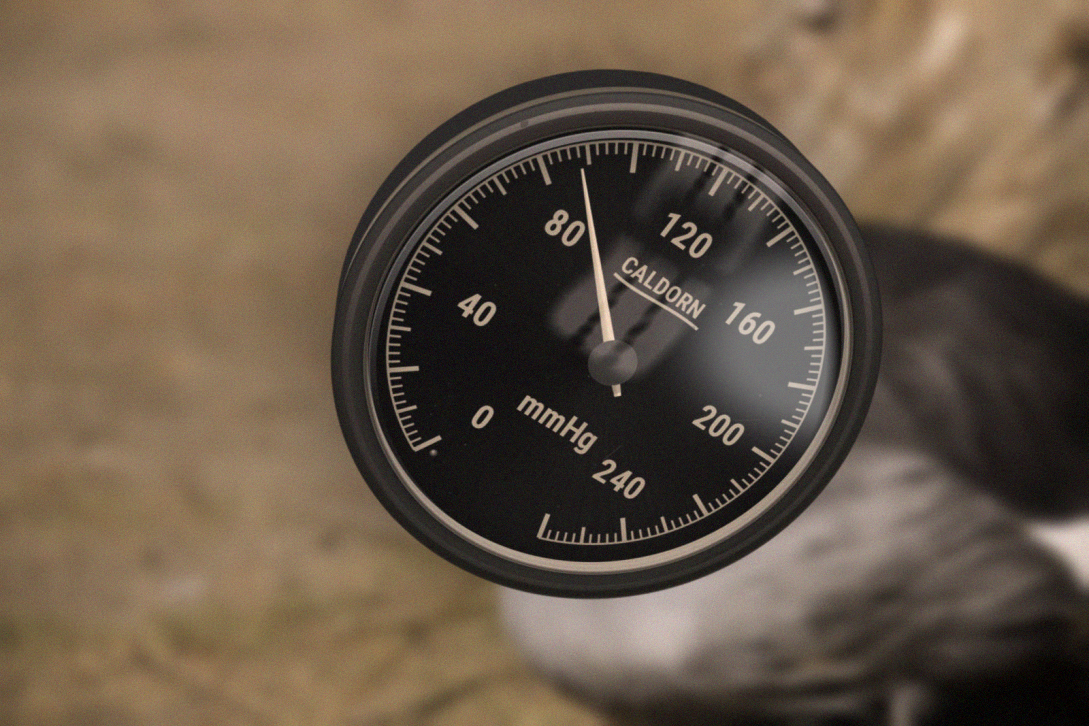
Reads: 88mmHg
